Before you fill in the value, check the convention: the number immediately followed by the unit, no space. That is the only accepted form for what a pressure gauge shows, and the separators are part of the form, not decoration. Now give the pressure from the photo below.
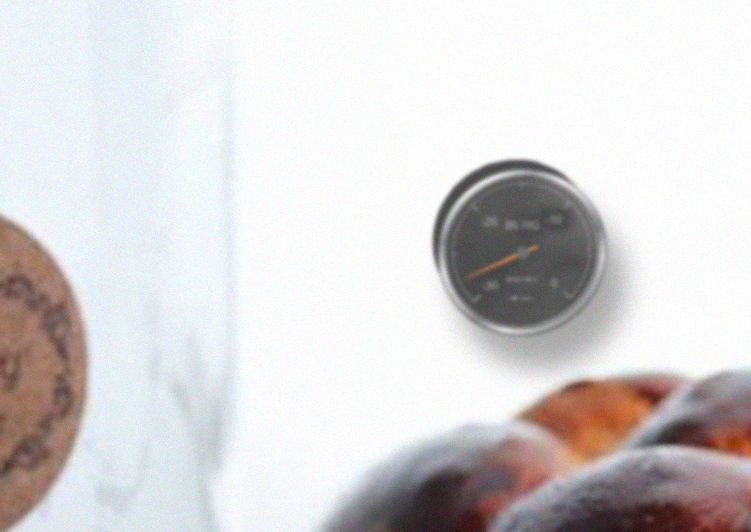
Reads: -27.5inHg
